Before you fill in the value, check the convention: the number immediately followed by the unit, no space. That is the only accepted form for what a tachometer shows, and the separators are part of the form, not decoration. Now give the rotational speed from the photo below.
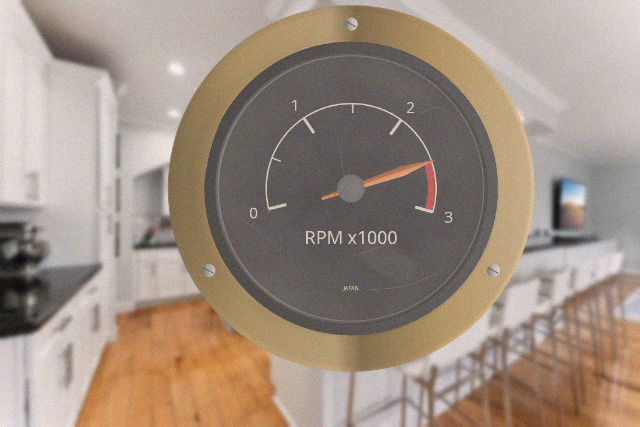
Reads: 2500rpm
